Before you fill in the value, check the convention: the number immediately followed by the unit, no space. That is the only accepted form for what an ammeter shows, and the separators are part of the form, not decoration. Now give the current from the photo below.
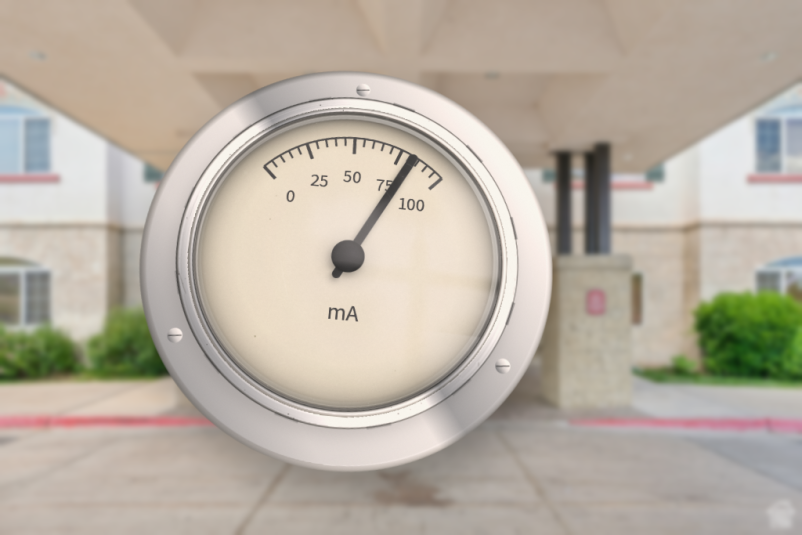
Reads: 82.5mA
